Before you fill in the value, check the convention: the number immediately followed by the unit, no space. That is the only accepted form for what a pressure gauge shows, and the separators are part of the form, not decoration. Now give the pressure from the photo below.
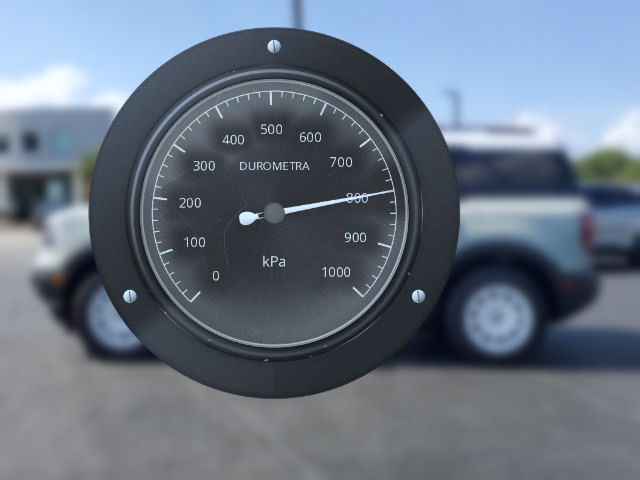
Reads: 800kPa
